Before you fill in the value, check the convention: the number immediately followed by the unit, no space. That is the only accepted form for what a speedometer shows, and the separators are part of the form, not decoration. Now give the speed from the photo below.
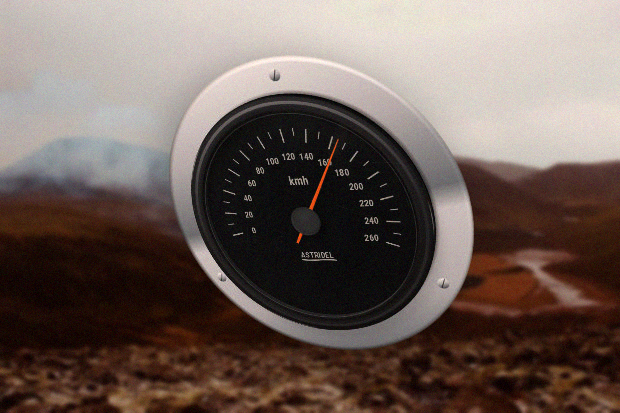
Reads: 165km/h
